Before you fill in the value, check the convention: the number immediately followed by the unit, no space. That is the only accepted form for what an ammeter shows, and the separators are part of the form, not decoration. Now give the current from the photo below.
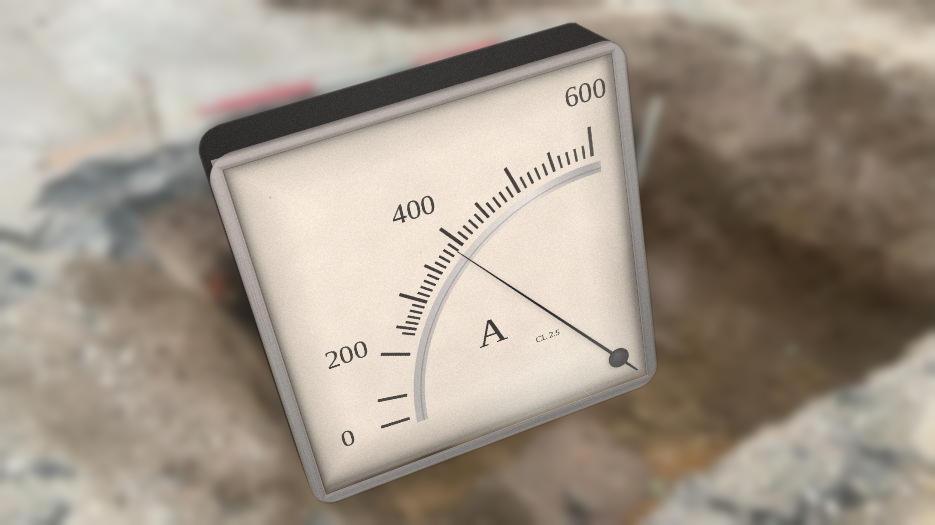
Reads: 390A
